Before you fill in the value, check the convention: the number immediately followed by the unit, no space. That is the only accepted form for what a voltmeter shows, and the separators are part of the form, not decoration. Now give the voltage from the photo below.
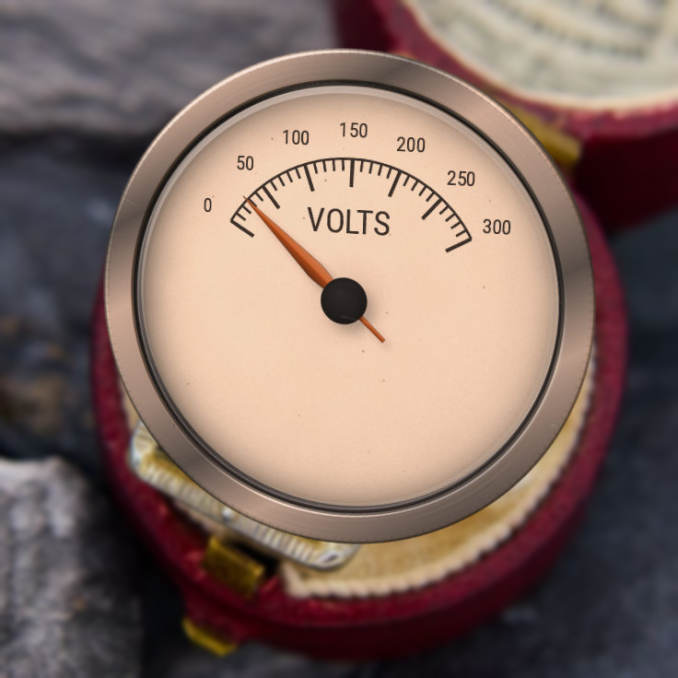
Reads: 30V
